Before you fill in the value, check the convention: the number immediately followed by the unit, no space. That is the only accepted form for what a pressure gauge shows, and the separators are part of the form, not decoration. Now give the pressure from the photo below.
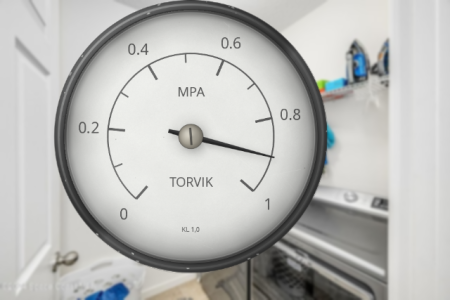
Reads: 0.9MPa
